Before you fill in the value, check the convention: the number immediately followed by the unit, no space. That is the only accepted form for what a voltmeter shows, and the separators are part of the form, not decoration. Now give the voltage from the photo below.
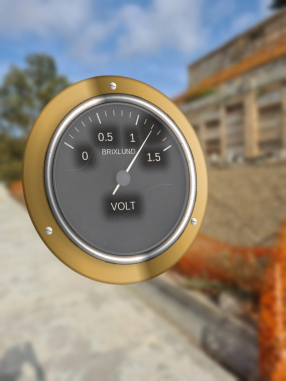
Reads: 1.2V
